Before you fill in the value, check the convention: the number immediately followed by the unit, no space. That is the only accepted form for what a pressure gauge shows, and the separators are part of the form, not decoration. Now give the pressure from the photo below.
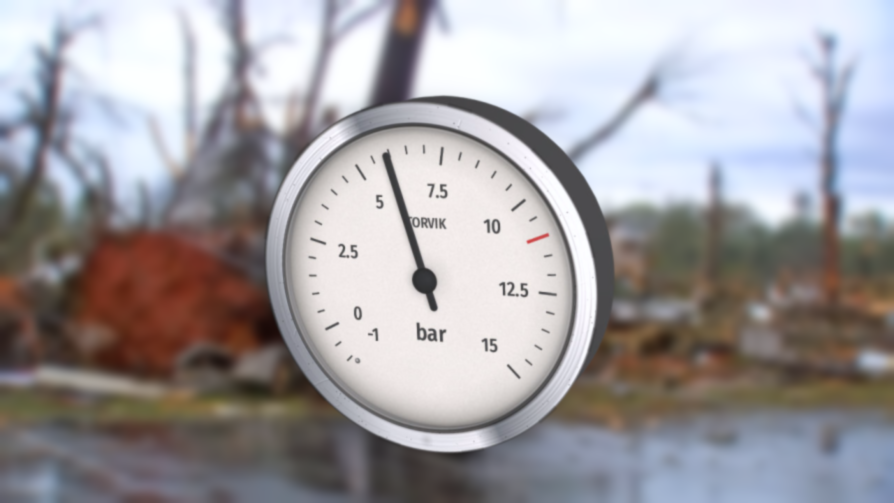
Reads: 6bar
